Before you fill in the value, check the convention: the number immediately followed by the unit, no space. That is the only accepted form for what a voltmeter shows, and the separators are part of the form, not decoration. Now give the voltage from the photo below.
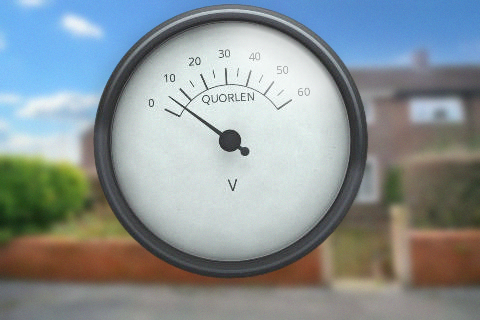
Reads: 5V
